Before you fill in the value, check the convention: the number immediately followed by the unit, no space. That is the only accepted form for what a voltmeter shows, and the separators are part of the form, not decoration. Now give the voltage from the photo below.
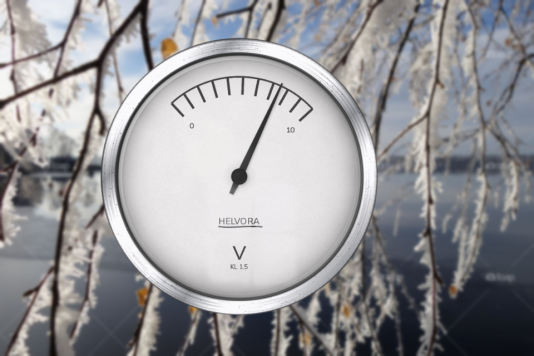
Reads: 7.5V
